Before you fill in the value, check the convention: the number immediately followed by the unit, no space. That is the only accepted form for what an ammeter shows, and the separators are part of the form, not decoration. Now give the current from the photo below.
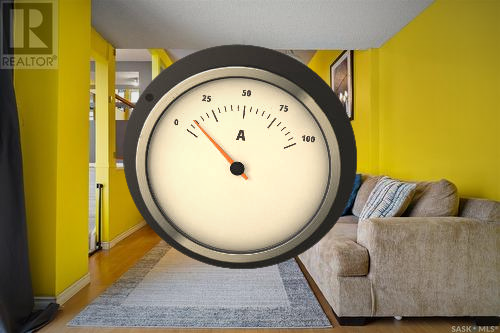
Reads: 10A
